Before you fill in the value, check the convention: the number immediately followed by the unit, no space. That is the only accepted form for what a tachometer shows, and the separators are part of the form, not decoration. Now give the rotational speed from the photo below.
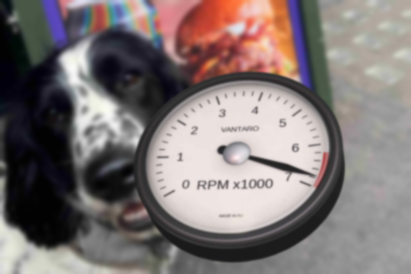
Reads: 6800rpm
